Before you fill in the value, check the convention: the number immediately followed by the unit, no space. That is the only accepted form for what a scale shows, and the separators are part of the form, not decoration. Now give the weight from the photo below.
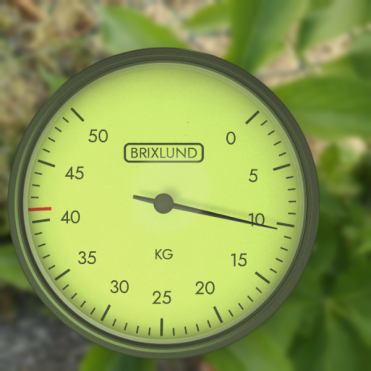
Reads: 10.5kg
